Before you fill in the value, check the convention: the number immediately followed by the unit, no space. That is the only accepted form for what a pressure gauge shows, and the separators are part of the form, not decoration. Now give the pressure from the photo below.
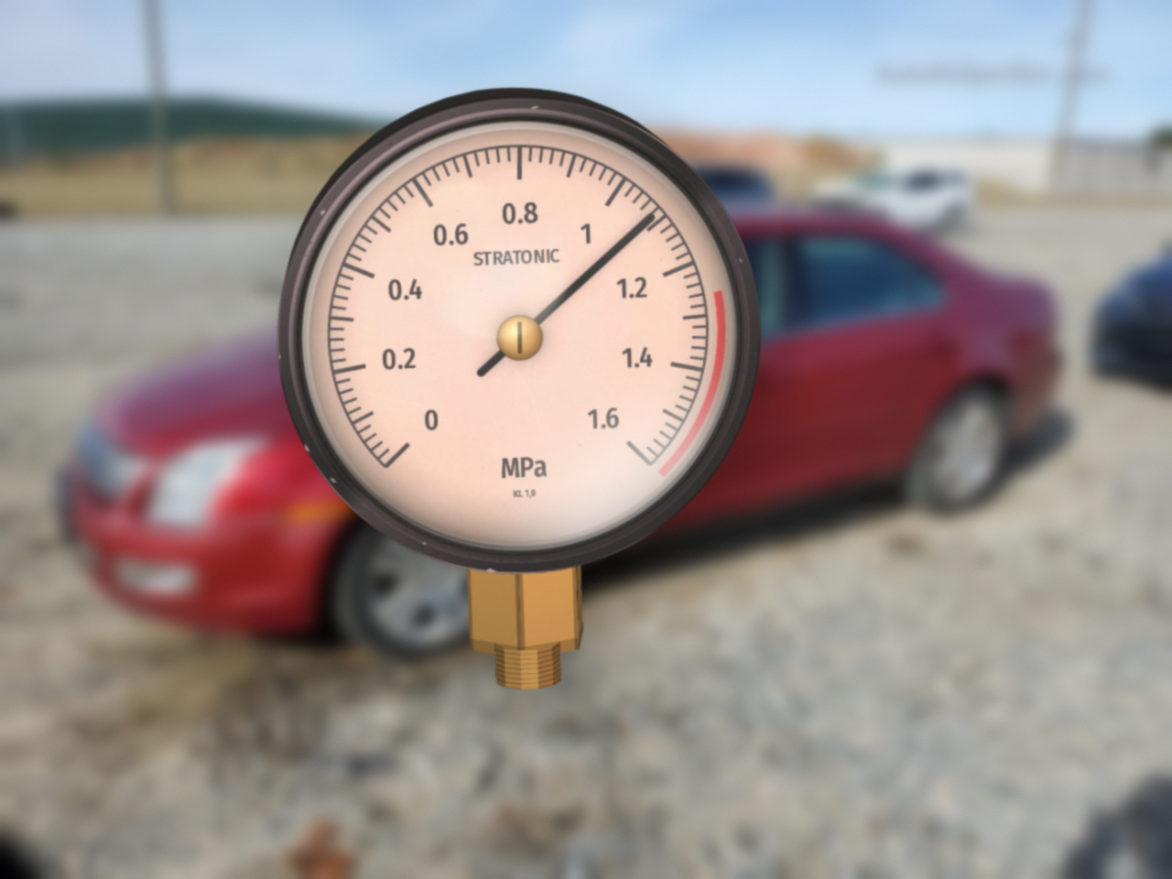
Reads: 1.08MPa
